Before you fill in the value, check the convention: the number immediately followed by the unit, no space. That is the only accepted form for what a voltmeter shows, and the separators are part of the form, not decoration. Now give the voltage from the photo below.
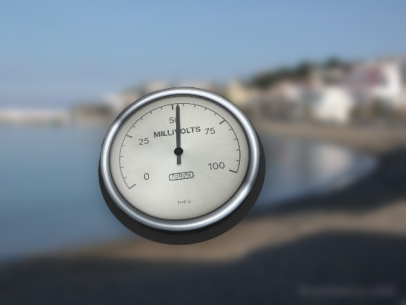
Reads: 52.5mV
